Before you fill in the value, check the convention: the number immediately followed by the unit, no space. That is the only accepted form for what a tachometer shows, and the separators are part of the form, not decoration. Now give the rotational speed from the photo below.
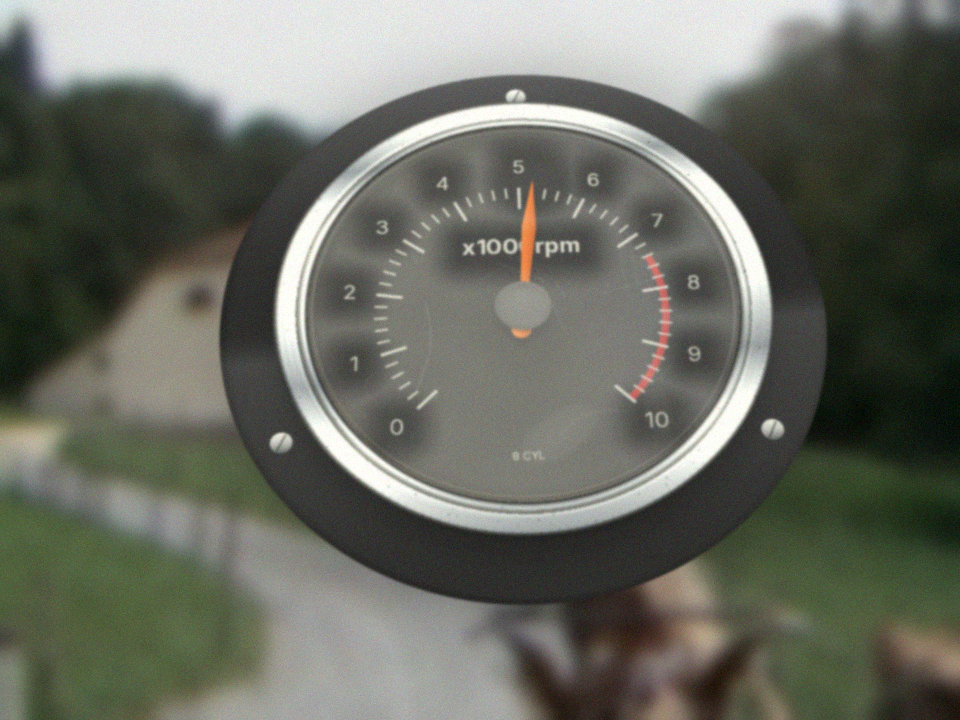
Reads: 5200rpm
